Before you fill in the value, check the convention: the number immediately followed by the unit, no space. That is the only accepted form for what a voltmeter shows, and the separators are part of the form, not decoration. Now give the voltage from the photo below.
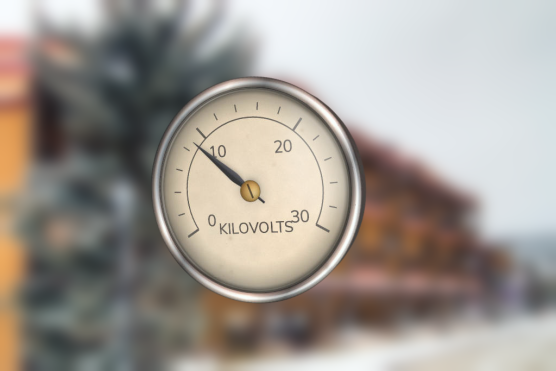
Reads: 9kV
